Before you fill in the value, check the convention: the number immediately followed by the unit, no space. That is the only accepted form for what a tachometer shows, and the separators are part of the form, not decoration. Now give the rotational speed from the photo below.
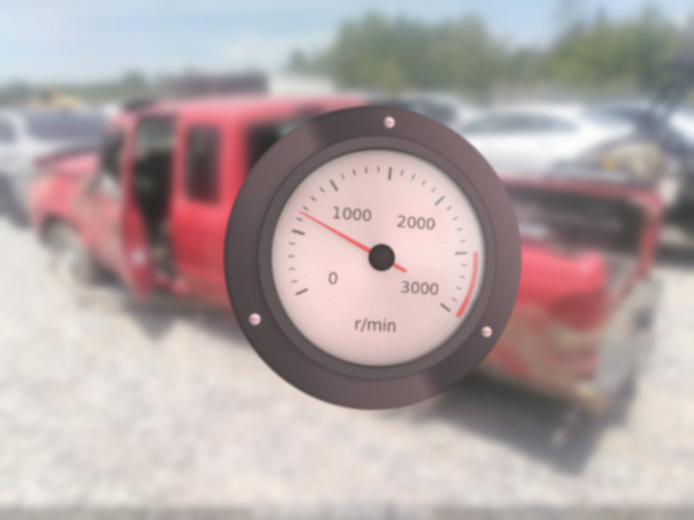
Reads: 650rpm
